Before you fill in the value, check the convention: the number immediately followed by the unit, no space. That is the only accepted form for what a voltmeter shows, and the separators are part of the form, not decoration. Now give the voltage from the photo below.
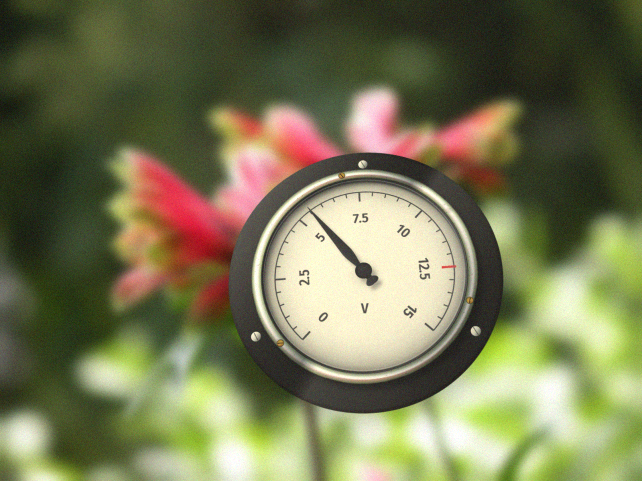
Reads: 5.5V
